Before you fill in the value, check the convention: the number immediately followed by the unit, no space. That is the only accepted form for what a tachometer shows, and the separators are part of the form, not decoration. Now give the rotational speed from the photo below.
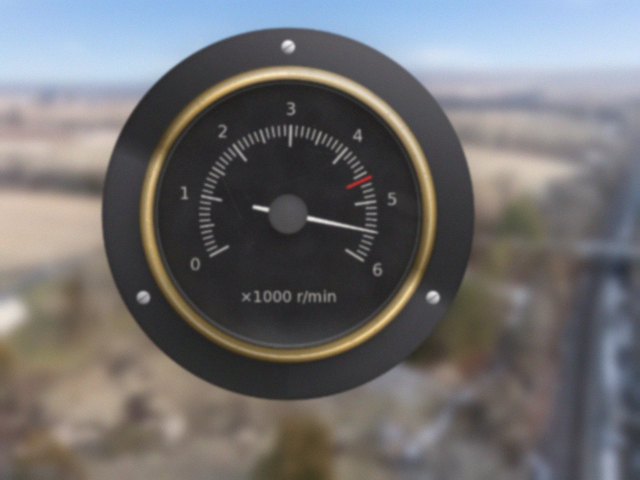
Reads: 5500rpm
